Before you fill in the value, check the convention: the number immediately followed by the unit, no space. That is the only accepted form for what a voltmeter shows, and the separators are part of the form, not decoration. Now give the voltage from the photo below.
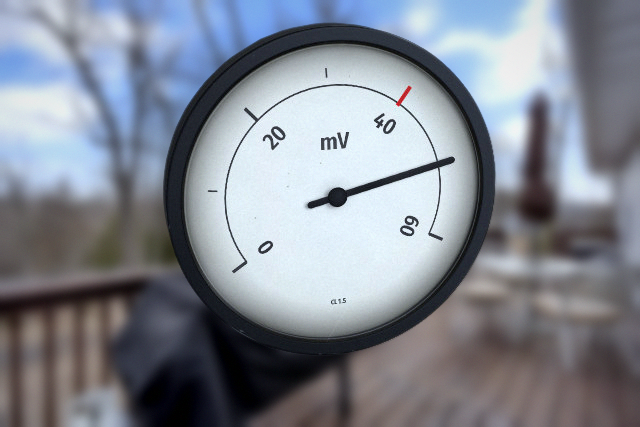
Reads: 50mV
